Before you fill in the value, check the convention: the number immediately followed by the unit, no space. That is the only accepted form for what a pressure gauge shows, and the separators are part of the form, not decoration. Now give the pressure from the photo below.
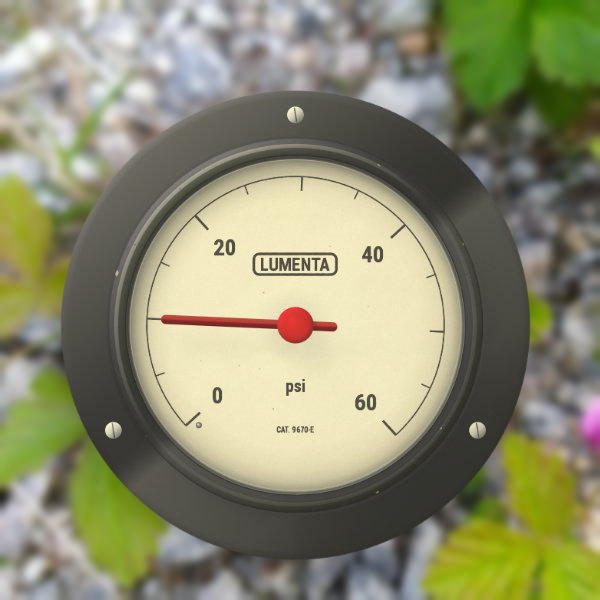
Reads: 10psi
